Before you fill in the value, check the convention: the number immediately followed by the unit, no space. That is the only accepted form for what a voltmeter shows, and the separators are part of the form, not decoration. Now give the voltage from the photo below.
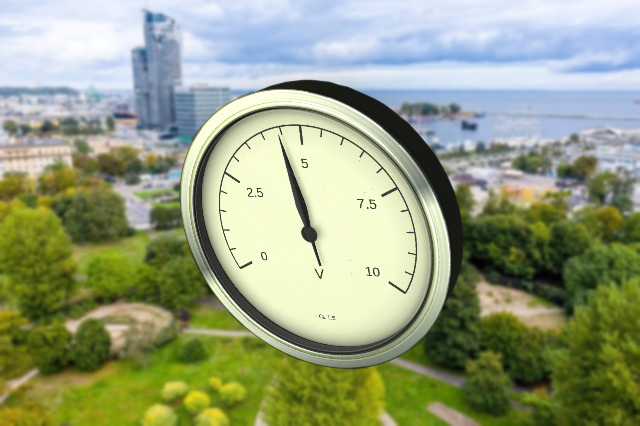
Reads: 4.5V
